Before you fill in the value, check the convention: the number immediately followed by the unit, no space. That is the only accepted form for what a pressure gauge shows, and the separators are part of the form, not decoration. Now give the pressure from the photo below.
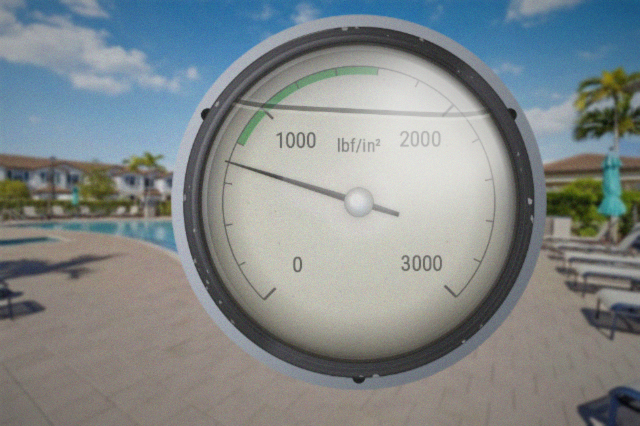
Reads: 700psi
